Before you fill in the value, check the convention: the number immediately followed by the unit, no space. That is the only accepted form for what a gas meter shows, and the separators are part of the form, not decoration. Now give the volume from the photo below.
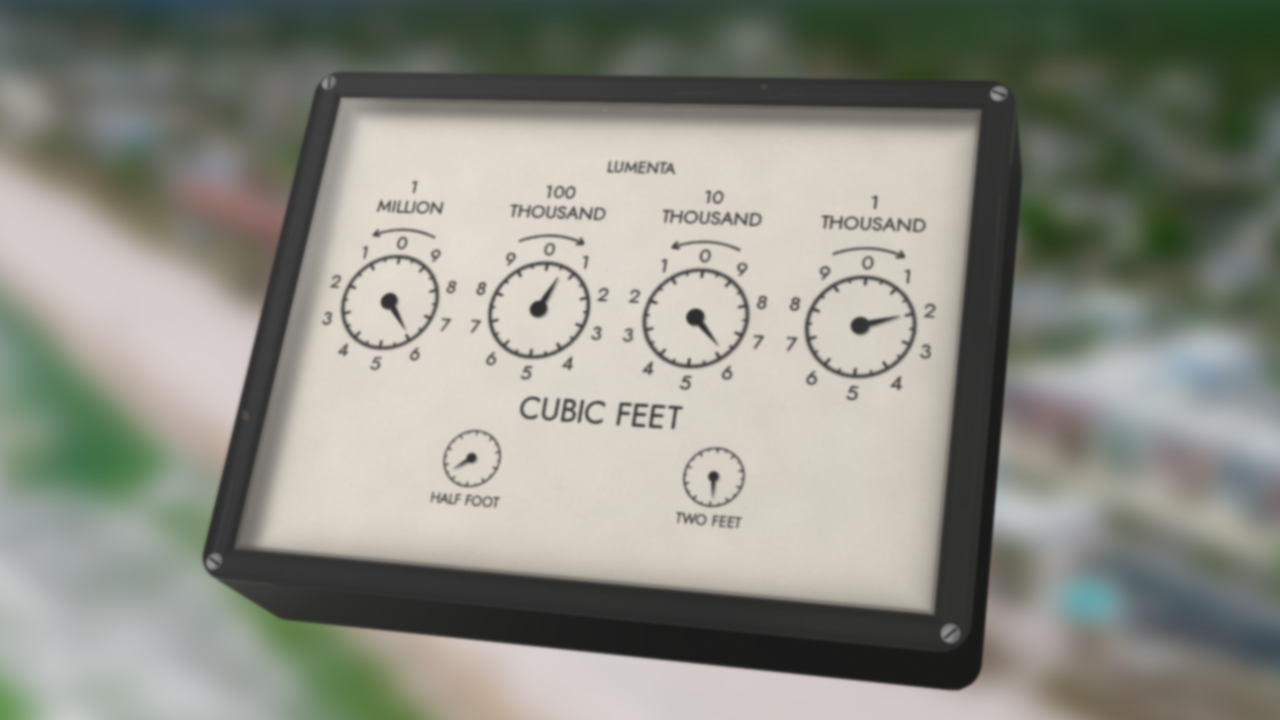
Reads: 606200ft³
